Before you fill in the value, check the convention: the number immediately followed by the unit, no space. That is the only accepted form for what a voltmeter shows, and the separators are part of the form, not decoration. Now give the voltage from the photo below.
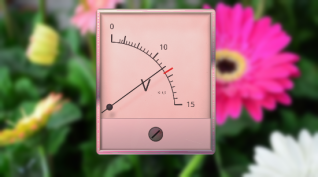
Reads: 11.5V
